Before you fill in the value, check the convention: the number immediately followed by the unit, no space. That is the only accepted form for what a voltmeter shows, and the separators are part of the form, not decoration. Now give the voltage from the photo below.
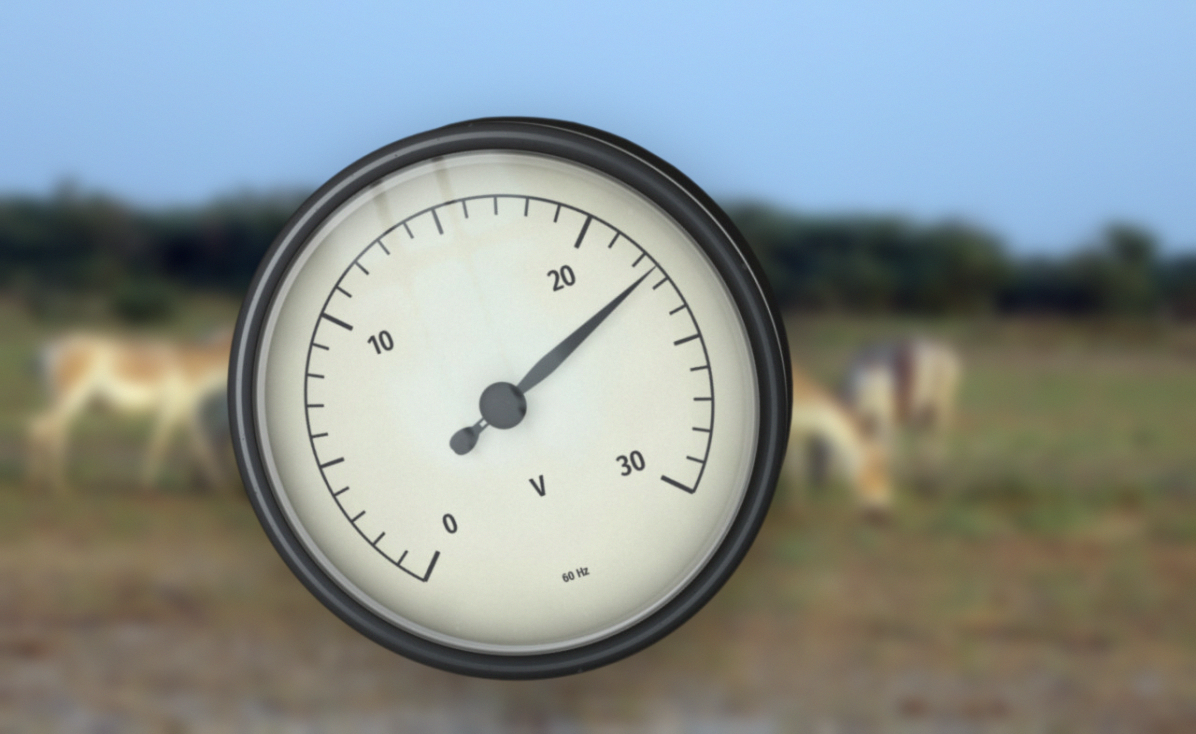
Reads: 22.5V
